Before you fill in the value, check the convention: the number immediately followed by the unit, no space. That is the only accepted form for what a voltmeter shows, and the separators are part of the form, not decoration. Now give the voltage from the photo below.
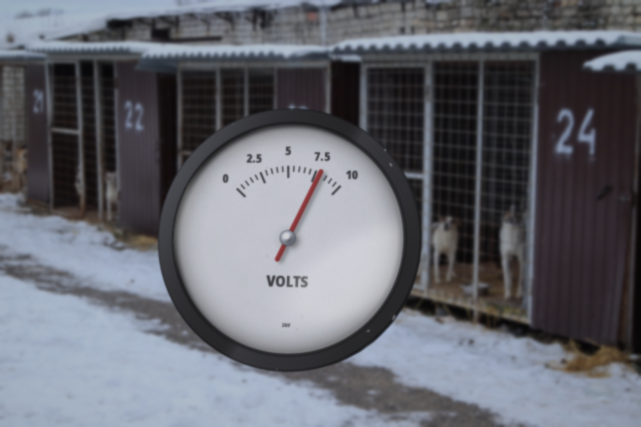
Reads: 8V
